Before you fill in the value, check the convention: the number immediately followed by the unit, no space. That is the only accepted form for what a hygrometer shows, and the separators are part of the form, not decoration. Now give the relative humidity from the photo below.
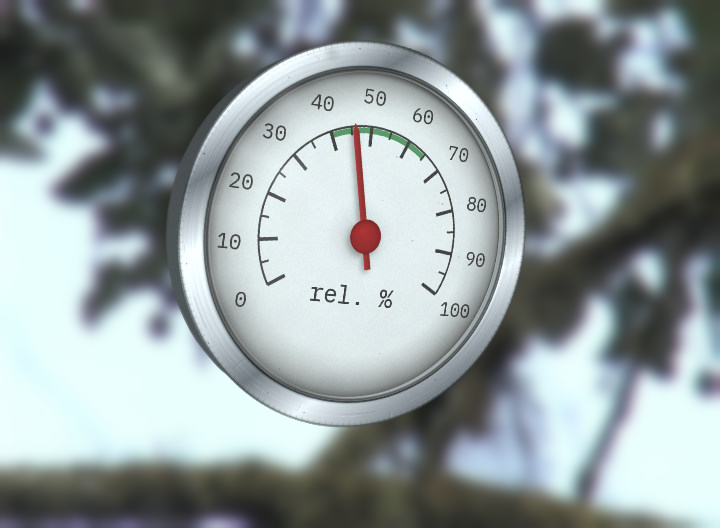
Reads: 45%
